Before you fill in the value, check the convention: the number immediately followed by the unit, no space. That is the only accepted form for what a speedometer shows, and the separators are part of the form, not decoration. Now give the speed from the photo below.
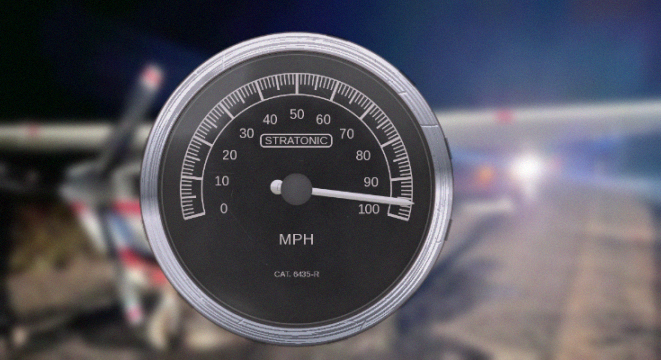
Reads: 96mph
